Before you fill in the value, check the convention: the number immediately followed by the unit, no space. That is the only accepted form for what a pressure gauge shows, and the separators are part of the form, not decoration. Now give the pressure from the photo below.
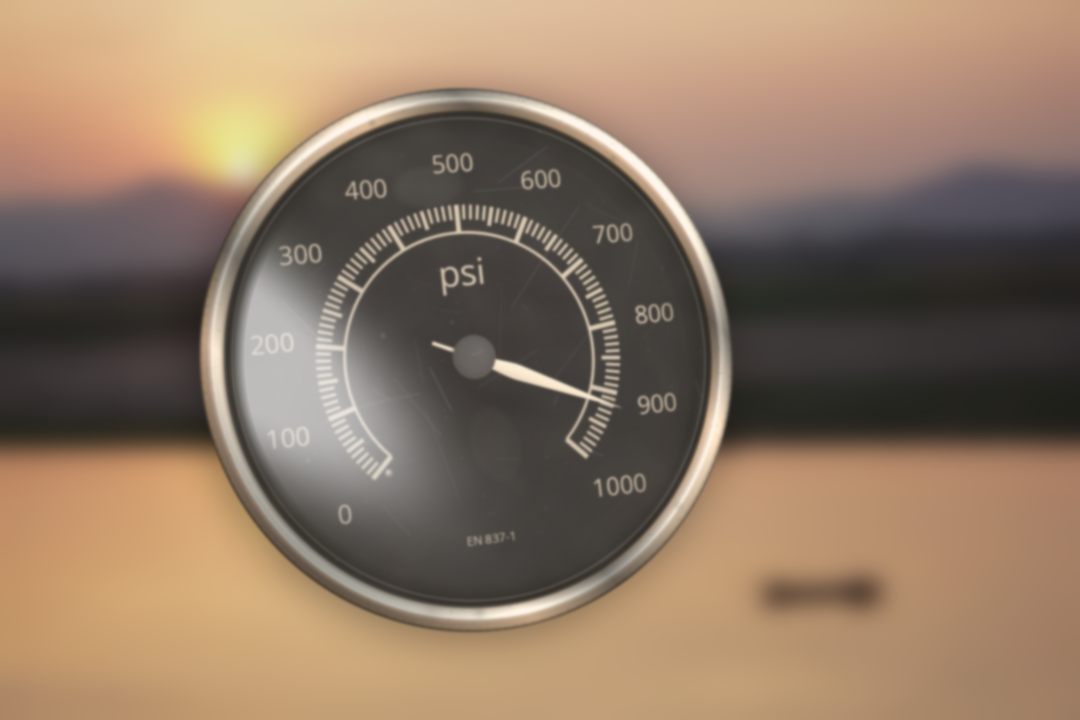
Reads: 920psi
